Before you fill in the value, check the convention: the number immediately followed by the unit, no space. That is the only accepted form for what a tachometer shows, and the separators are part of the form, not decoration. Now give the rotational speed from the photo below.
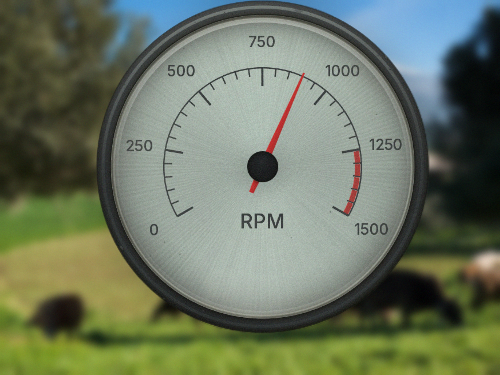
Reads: 900rpm
